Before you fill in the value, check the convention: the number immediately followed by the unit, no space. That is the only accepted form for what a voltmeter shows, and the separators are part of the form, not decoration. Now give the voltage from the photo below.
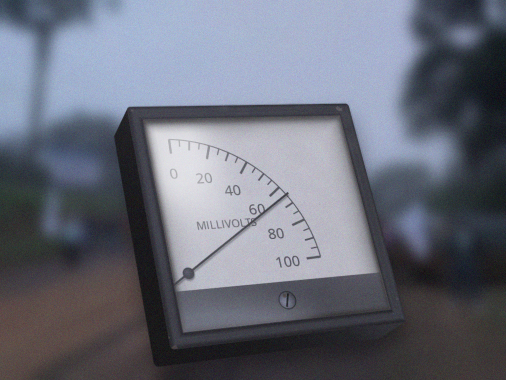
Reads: 65mV
